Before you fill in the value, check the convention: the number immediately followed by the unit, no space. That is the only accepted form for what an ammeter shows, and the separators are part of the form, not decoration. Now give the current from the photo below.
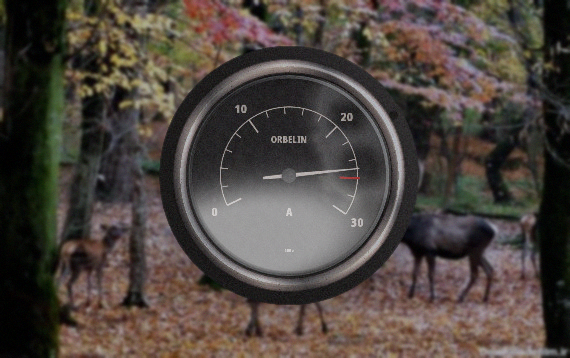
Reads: 25A
